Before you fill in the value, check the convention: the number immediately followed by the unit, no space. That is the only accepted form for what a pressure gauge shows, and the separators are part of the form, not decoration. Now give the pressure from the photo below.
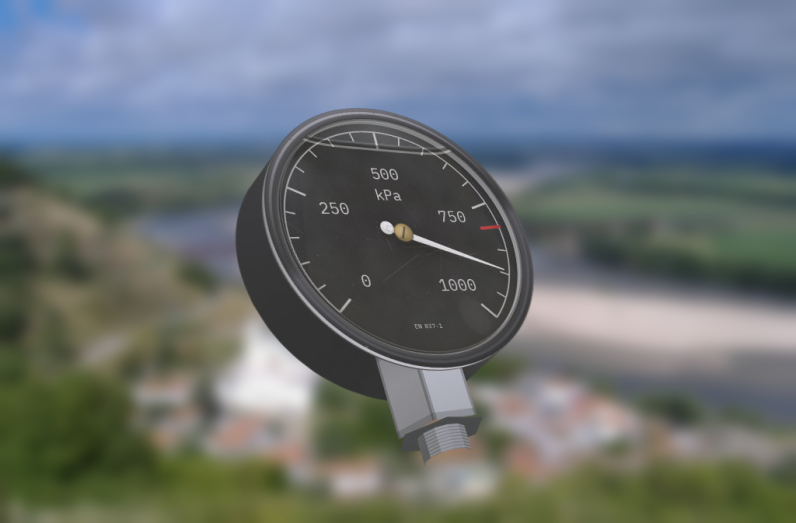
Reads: 900kPa
